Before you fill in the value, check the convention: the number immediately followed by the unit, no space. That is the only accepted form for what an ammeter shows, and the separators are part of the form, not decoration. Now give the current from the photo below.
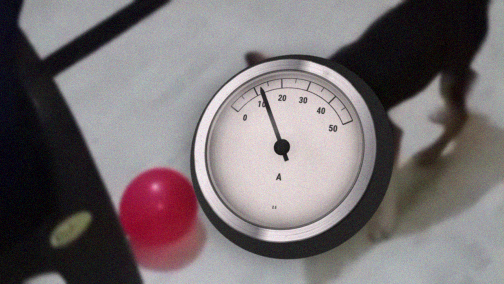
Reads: 12.5A
